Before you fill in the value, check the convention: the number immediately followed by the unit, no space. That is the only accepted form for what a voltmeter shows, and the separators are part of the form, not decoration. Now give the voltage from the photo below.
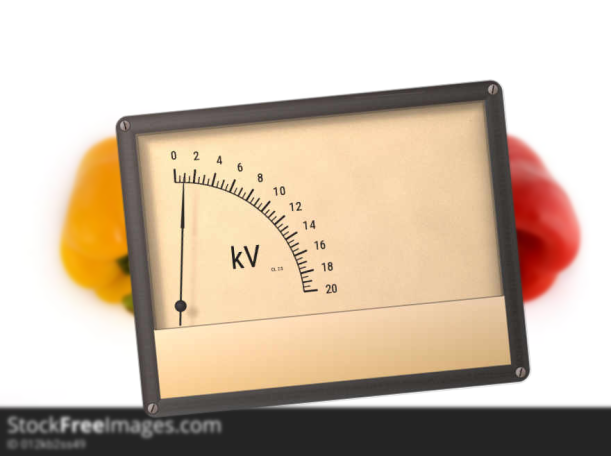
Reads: 1kV
